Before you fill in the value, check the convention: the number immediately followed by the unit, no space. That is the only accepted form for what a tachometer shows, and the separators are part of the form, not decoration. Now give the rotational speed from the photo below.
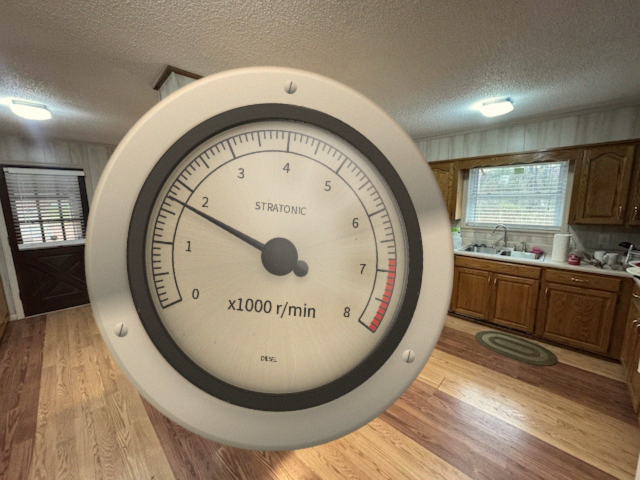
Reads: 1700rpm
